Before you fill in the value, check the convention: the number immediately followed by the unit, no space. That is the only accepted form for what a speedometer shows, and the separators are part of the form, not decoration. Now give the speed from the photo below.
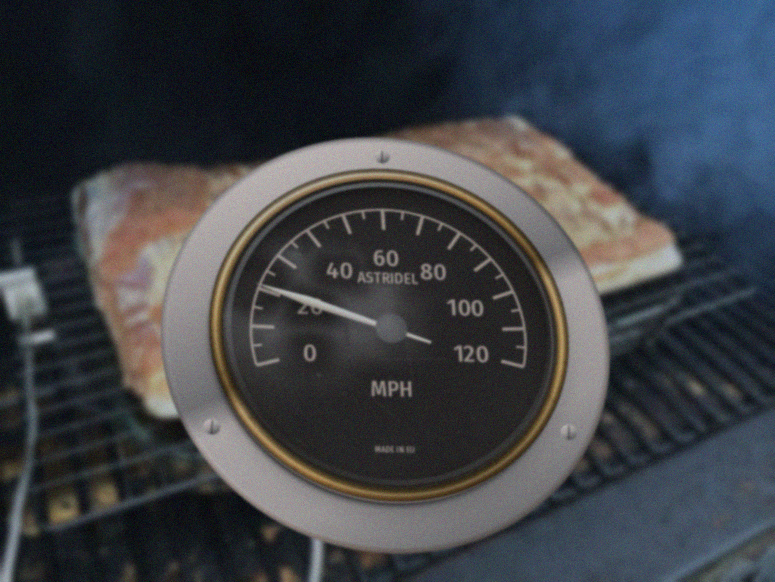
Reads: 20mph
